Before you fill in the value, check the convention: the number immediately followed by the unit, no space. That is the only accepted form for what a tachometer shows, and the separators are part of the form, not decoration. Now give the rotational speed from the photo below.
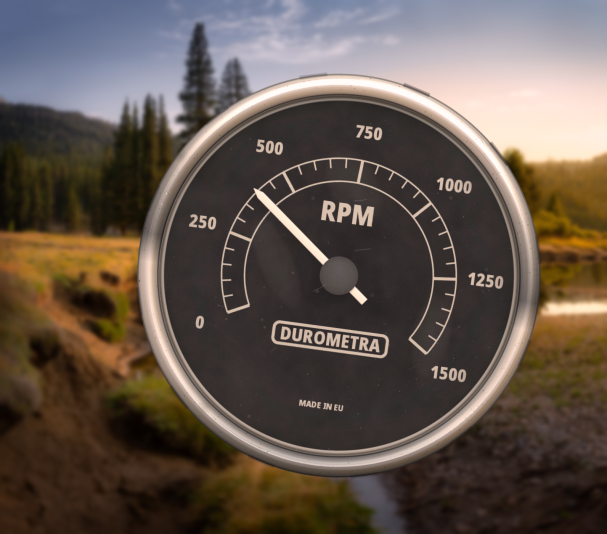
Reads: 400rpm
